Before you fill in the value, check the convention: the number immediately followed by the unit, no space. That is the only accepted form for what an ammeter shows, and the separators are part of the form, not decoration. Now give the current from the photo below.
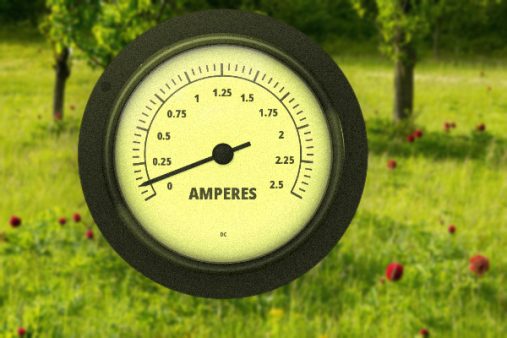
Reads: 0.1A
